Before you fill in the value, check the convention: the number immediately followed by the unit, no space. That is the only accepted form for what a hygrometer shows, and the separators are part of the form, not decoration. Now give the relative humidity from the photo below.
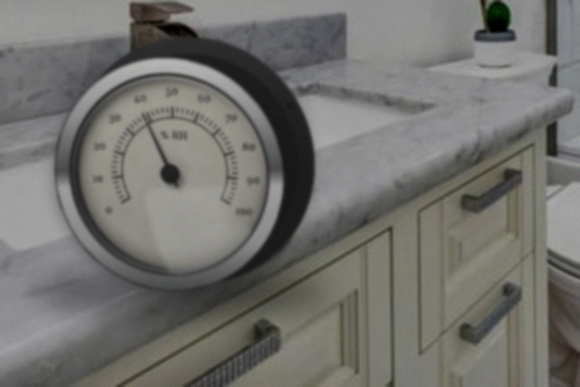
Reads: 40%
